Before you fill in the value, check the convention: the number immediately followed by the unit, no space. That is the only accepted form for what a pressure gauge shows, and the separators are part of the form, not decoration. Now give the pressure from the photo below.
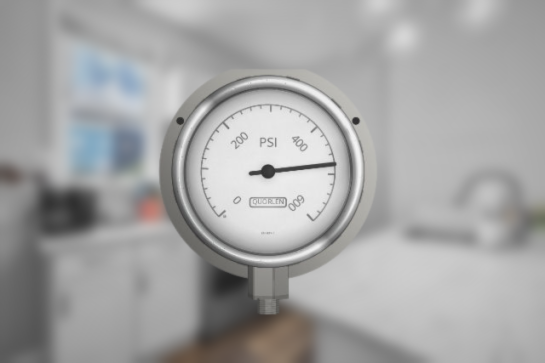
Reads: 480psi
